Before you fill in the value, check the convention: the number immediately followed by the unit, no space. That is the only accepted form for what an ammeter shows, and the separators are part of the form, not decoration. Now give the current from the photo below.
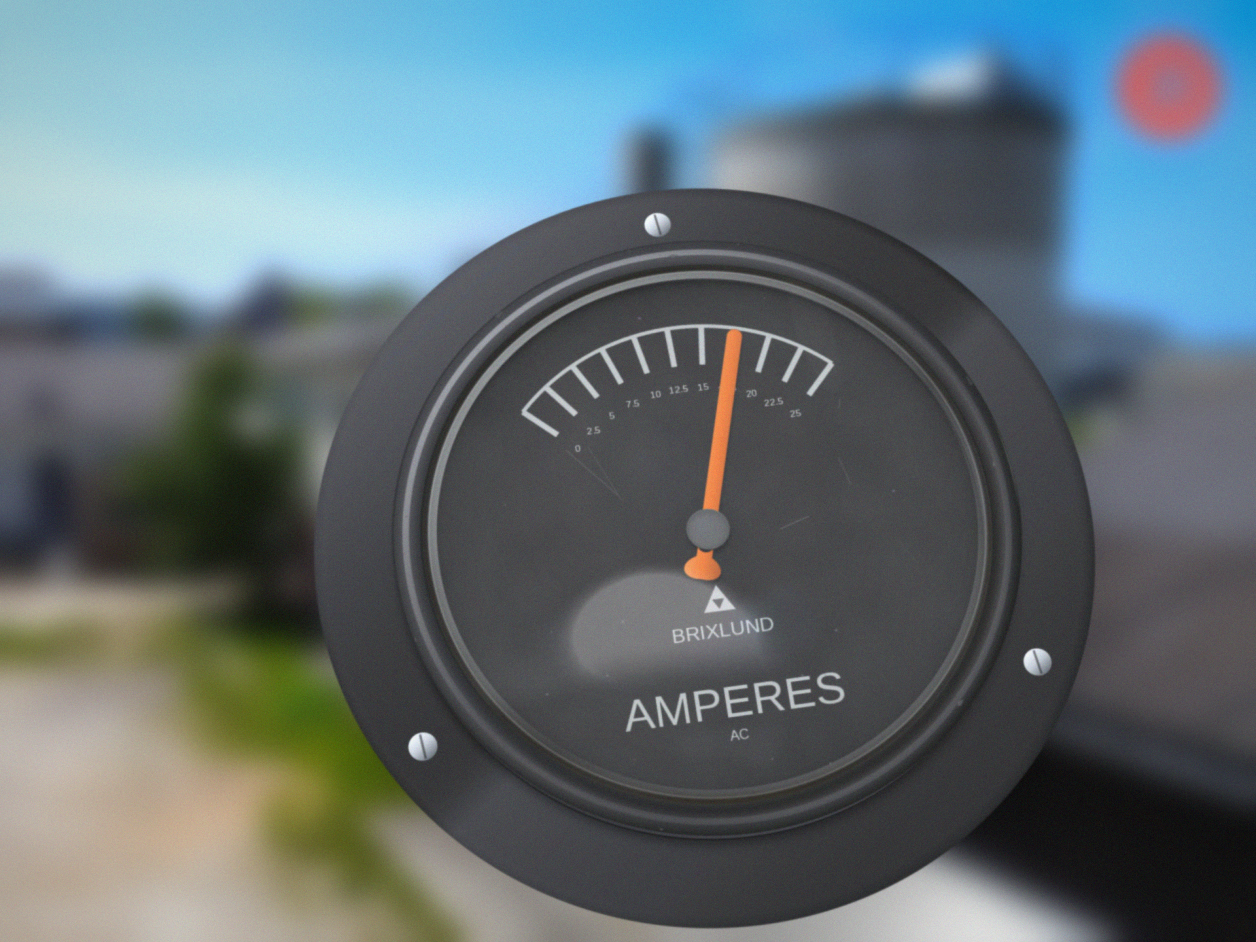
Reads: 17.5A
